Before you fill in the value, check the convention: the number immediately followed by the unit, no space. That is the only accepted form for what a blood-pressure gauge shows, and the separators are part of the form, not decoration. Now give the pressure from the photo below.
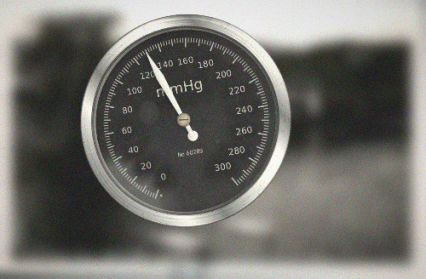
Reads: 130mmHg
